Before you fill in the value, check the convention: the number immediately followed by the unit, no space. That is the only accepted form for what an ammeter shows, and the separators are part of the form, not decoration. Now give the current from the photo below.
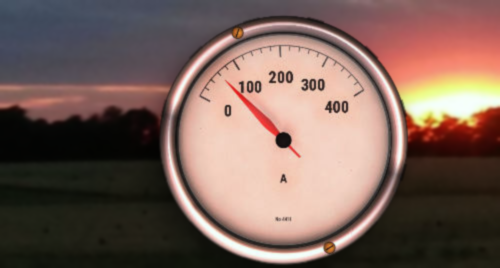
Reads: 60A
